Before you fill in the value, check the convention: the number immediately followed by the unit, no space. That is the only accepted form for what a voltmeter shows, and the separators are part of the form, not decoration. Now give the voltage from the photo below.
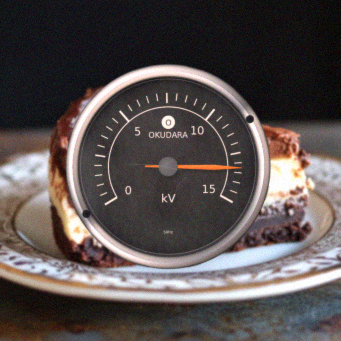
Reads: 13.25kV
